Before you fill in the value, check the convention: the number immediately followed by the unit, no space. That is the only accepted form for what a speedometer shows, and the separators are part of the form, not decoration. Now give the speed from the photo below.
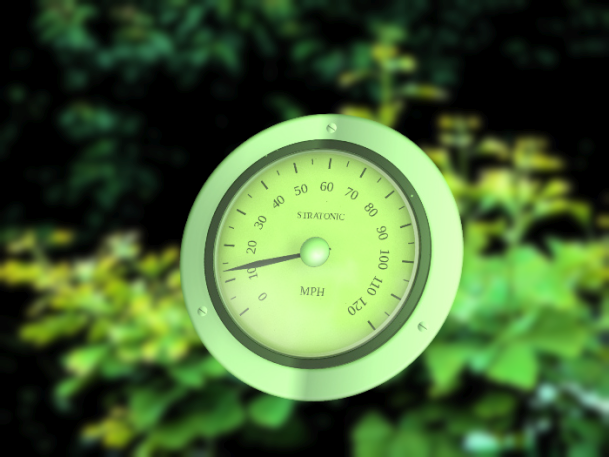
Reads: 12.5mph
